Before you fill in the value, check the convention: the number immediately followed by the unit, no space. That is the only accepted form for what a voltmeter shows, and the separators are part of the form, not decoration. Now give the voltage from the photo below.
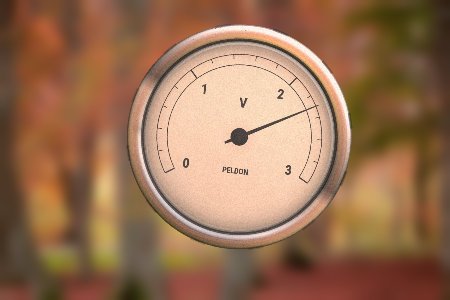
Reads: 2.3V
